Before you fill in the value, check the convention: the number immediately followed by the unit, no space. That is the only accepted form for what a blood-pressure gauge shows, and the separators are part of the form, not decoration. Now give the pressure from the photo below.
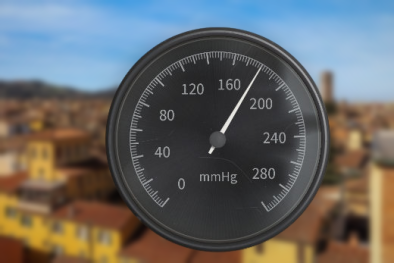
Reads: 180mmHg
